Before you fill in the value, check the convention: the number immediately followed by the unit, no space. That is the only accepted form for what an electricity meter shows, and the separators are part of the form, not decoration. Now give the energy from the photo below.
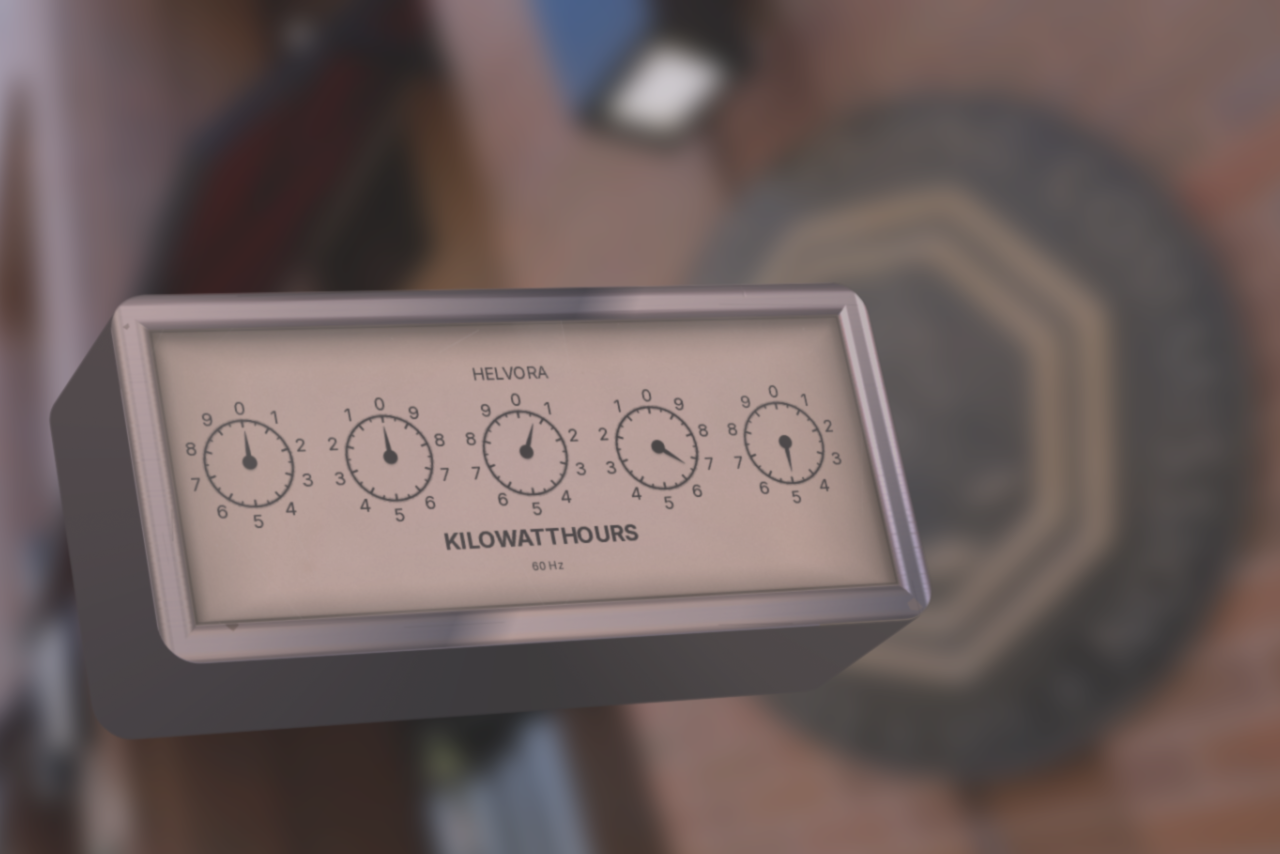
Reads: 65kWh
